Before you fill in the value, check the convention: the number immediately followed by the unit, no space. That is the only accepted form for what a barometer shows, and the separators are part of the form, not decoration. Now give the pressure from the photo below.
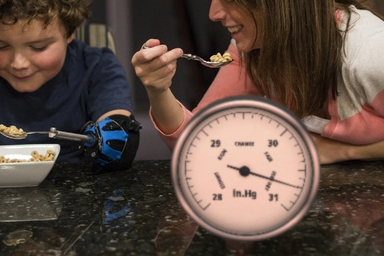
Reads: 30.7inHg
